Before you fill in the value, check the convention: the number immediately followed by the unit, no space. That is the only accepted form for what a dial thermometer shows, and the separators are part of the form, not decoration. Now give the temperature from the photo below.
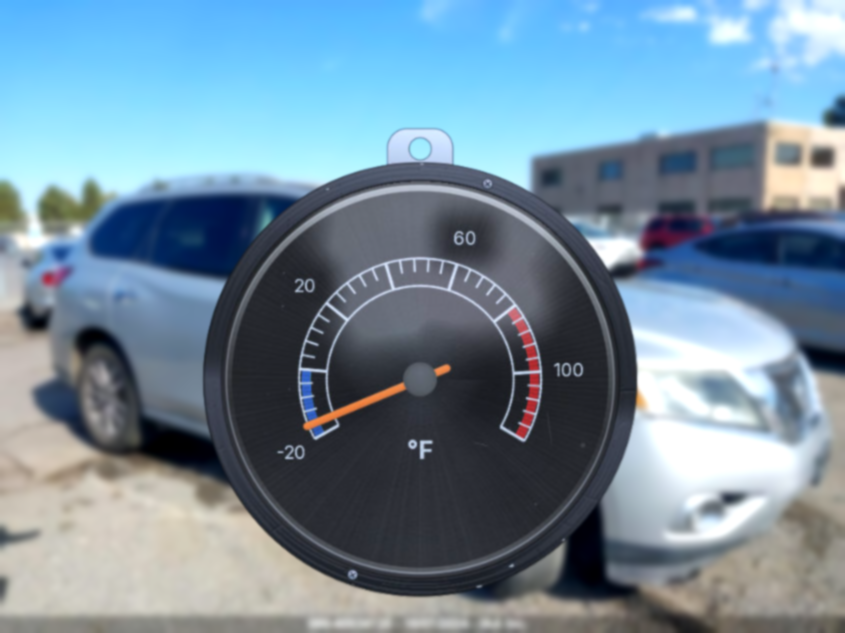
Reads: -16°F
